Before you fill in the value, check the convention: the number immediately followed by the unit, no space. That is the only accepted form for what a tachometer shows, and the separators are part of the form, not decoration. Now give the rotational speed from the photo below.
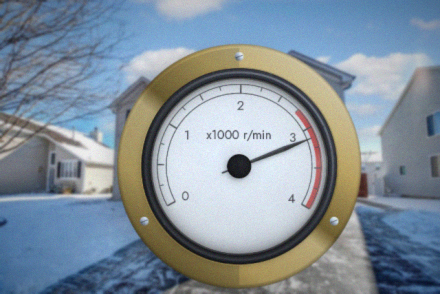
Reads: 3125rpm
